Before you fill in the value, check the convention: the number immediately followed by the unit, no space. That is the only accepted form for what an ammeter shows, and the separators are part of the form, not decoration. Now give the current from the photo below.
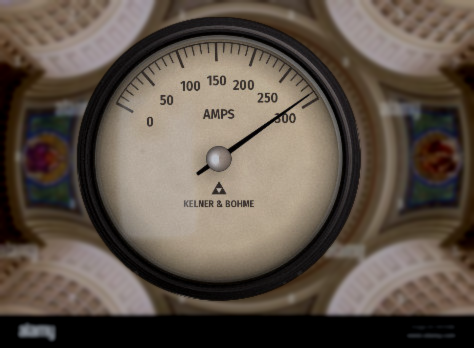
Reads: 290A
